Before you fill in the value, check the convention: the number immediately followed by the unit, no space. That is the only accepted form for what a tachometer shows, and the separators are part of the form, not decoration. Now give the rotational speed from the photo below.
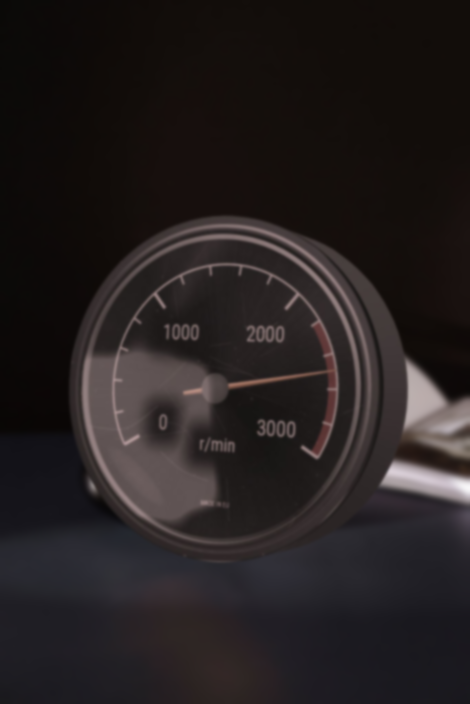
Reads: 2500rpm
